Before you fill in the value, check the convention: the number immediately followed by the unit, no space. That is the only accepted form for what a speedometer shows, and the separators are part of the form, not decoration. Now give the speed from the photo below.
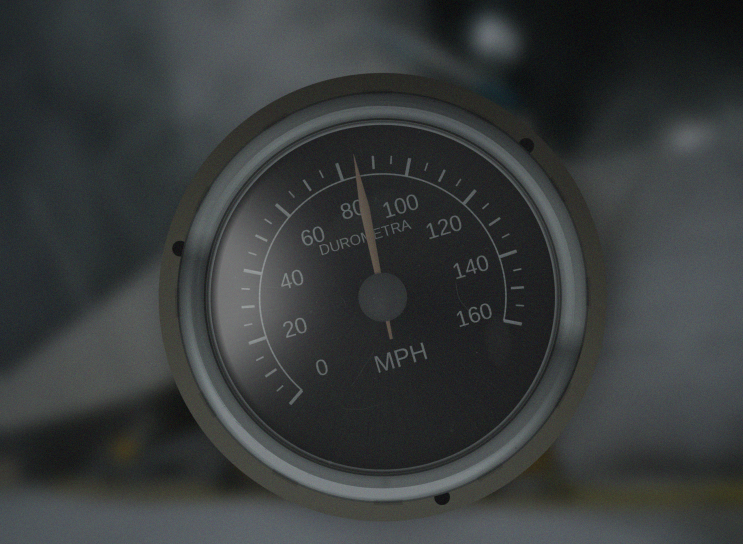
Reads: 85mph
